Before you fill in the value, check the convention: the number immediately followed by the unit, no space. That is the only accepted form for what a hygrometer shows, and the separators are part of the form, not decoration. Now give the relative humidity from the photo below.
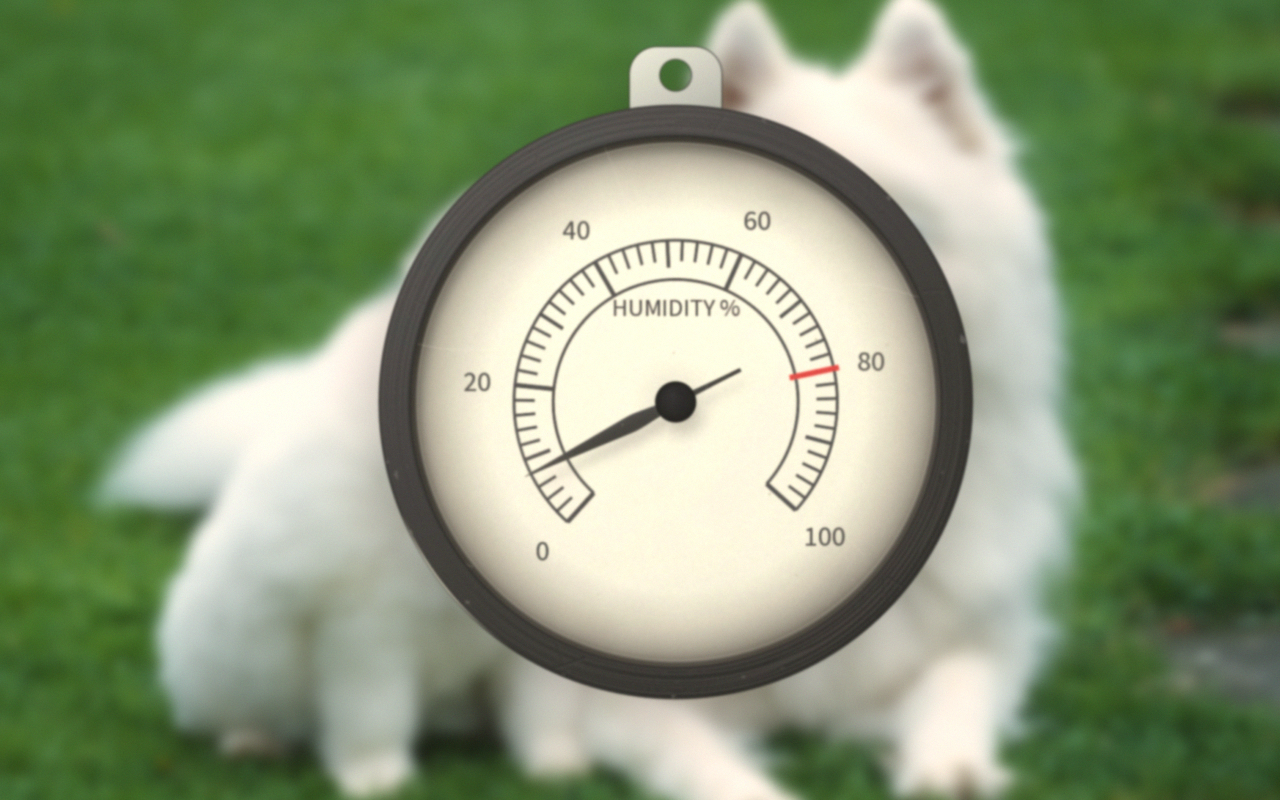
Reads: 8%
